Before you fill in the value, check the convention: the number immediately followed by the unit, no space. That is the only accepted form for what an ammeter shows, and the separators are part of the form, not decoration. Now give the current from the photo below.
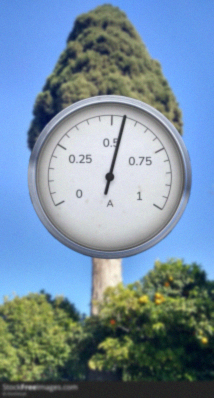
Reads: 0.55A
